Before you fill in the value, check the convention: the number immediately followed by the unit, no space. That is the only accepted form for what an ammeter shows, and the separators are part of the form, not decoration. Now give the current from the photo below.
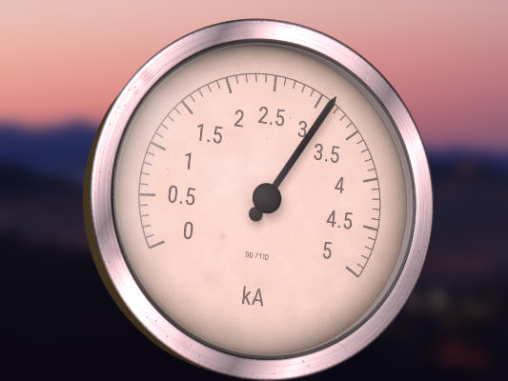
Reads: 3.1kA
